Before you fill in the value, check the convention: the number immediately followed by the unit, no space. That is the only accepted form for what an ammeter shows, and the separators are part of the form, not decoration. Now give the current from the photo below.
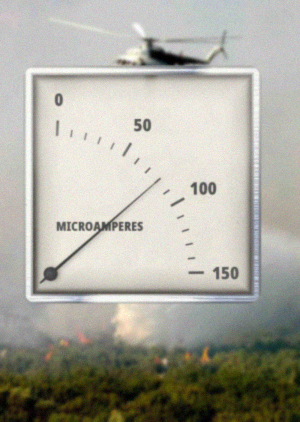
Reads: 80µA
